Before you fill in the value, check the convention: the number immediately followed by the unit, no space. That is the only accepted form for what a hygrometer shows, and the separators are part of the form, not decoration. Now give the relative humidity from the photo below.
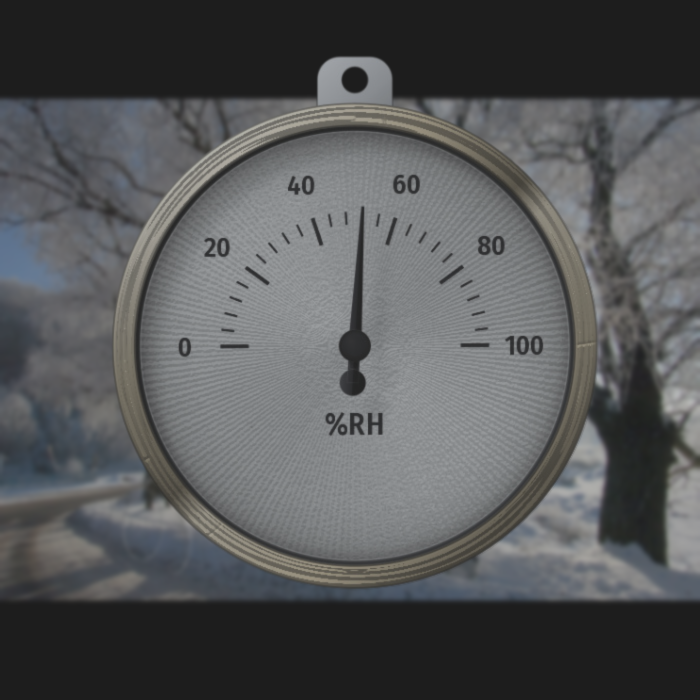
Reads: 52%
